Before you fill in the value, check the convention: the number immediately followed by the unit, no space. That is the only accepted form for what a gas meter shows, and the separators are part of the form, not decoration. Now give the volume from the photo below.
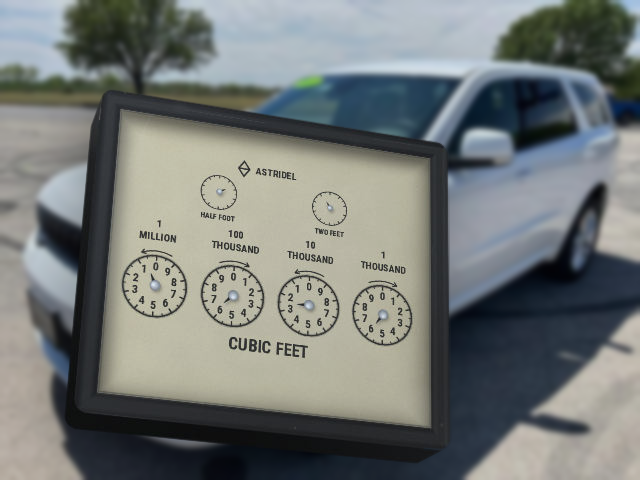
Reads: 62600ft³
